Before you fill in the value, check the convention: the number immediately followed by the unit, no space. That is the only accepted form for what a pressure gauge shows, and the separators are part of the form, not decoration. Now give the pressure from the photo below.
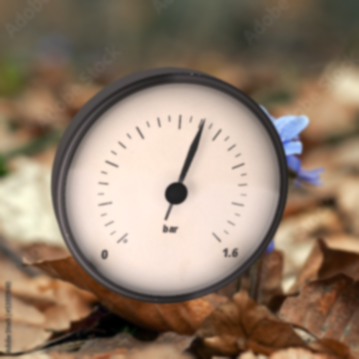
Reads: 0.9bar
